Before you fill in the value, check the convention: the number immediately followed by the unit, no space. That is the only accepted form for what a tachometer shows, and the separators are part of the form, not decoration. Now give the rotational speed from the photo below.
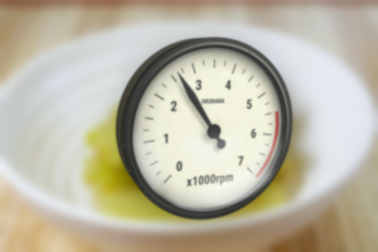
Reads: 2625rpm
